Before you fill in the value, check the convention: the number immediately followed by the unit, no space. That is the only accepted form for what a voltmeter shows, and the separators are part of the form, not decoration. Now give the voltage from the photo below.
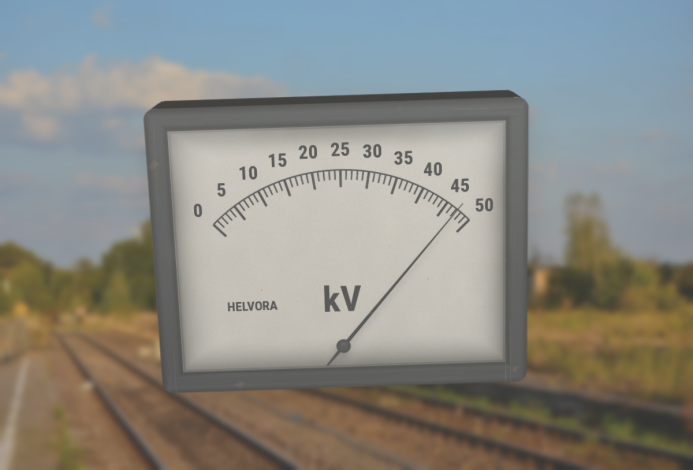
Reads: 47kV
